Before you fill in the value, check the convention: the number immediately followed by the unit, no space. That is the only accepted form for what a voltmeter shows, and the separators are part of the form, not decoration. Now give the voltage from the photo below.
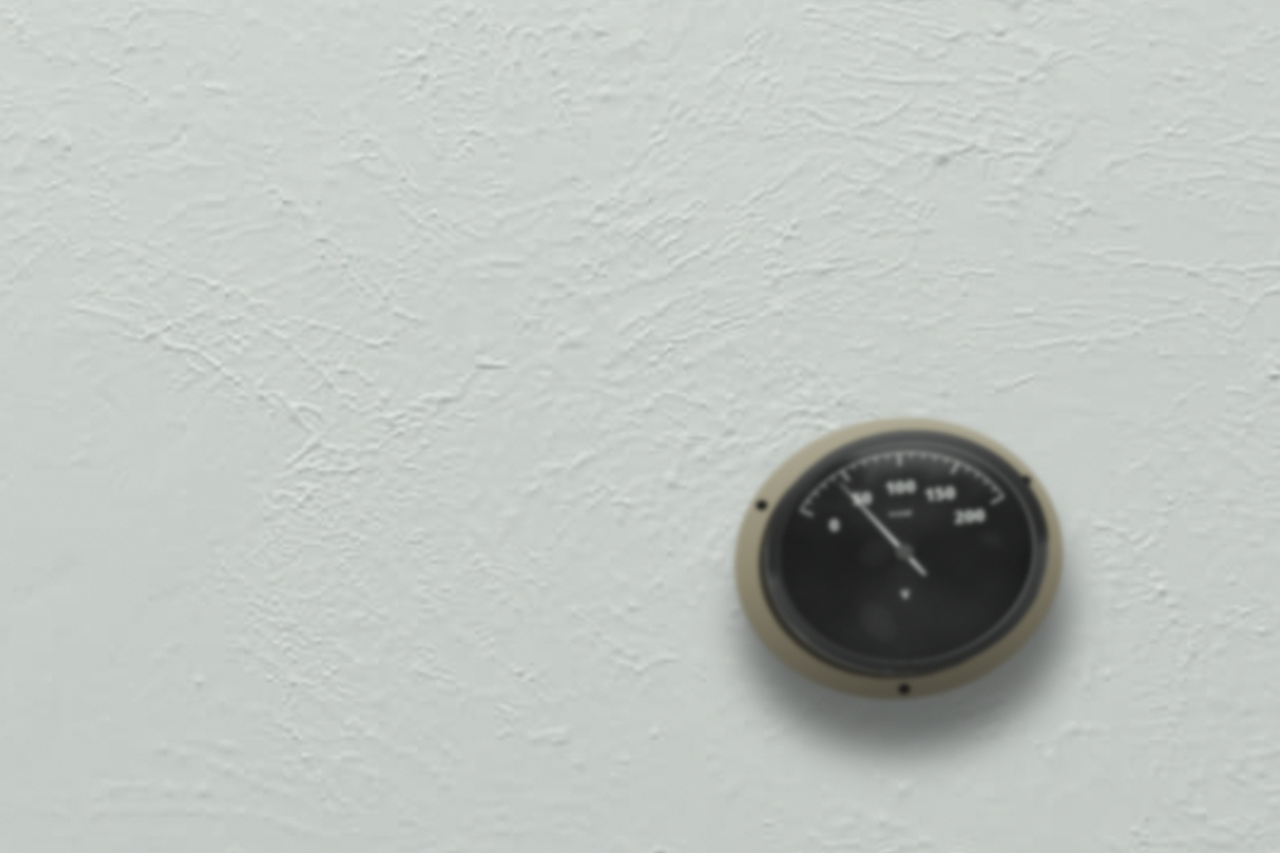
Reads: 40V
